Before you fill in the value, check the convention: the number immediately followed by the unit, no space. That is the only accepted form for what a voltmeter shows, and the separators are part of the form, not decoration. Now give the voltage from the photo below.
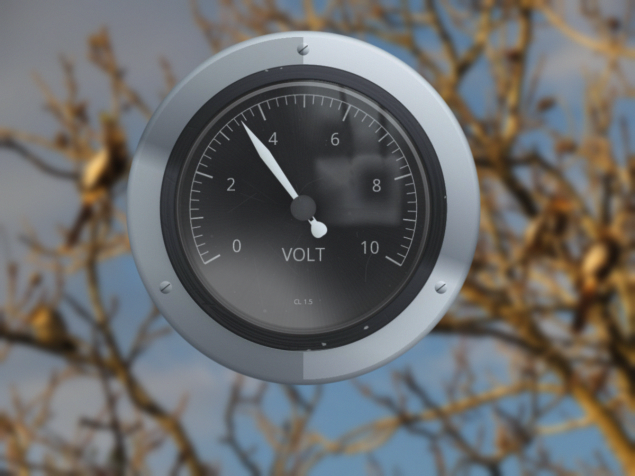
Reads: 3.5V
